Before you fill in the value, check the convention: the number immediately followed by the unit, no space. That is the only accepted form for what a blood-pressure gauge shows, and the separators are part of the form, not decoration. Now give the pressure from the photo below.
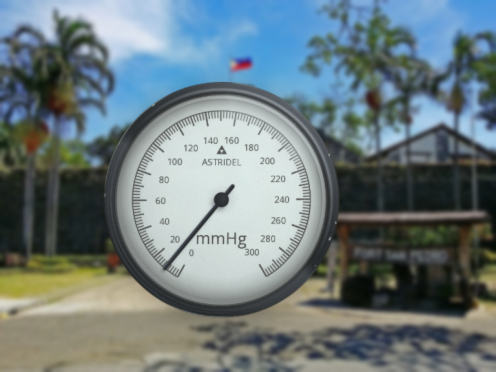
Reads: 10mmHg
